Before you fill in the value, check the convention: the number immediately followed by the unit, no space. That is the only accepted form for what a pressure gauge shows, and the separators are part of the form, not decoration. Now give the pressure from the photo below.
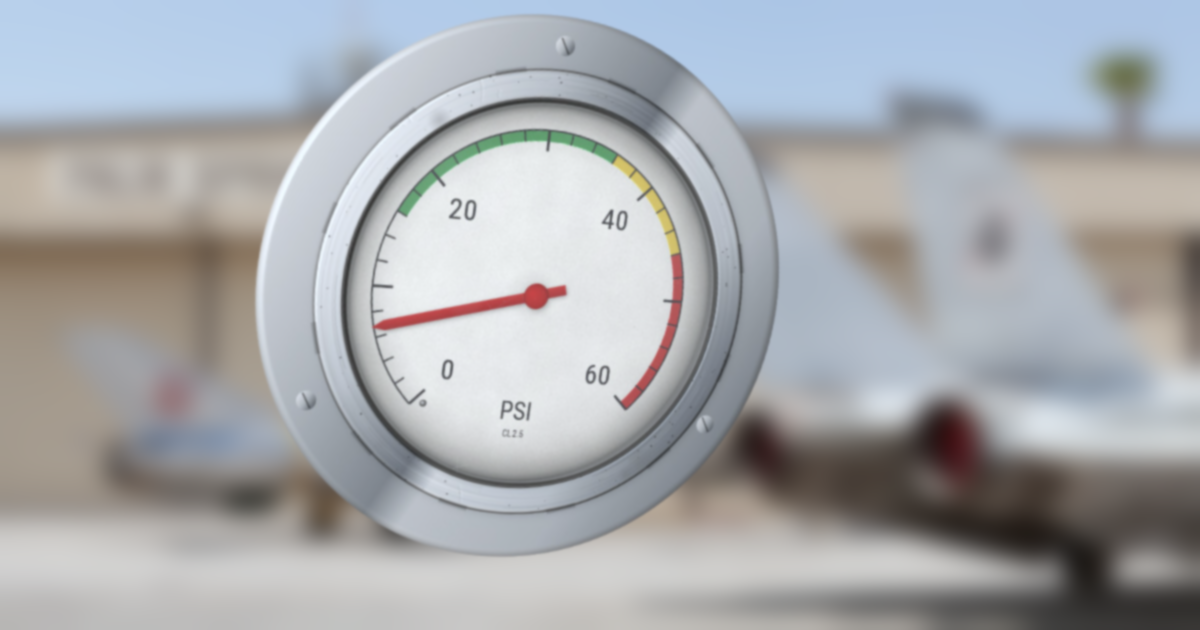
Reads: 7psi
